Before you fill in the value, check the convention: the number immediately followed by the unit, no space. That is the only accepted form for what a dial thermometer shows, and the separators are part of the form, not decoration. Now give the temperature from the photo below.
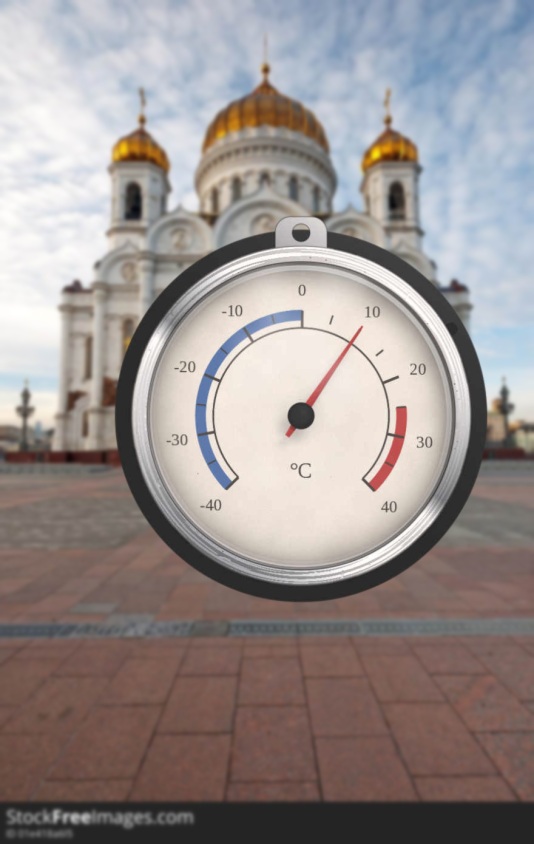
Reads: 10°C
